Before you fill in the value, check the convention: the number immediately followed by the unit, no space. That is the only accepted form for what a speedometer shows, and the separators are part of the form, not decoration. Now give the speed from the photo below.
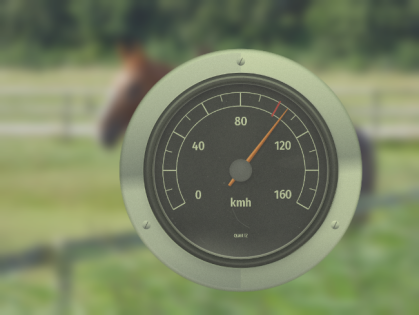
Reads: 105km/h
